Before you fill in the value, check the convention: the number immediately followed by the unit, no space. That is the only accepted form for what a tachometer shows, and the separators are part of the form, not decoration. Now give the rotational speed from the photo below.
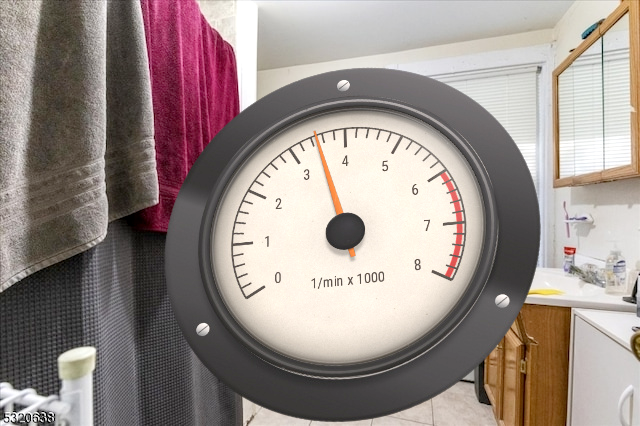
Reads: 3500rpm
